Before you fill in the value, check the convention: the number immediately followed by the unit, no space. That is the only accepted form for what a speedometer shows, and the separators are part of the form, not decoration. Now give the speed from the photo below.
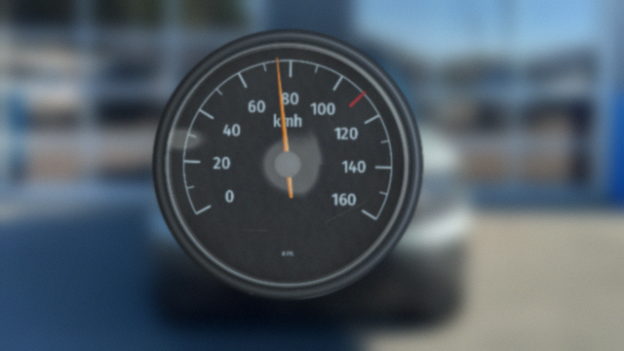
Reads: 75km/h
